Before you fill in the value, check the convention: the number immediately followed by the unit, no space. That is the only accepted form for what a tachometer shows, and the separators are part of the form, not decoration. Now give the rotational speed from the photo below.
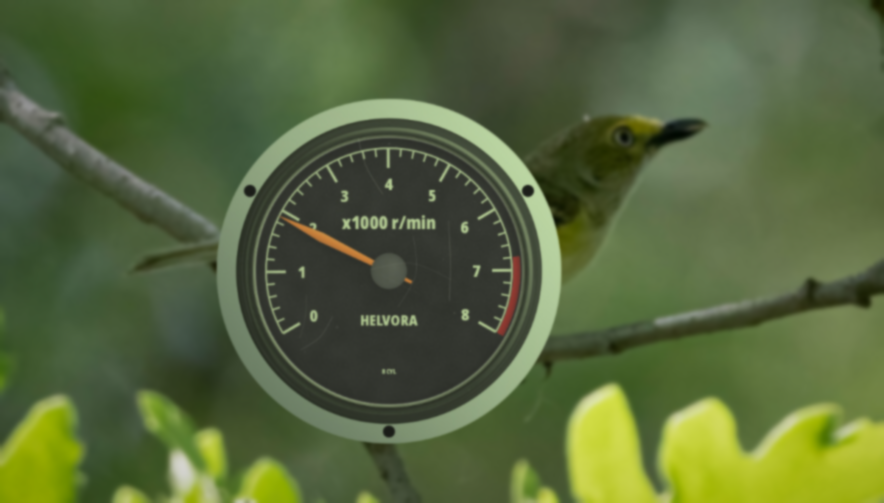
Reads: 1900rpm
